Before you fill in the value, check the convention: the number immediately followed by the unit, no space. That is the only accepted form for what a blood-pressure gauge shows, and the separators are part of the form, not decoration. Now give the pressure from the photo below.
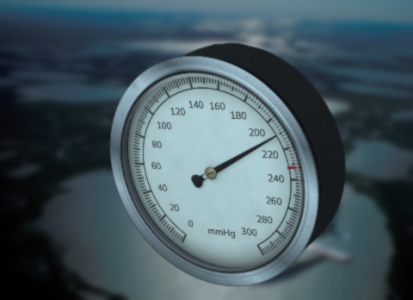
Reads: 210mmHg
